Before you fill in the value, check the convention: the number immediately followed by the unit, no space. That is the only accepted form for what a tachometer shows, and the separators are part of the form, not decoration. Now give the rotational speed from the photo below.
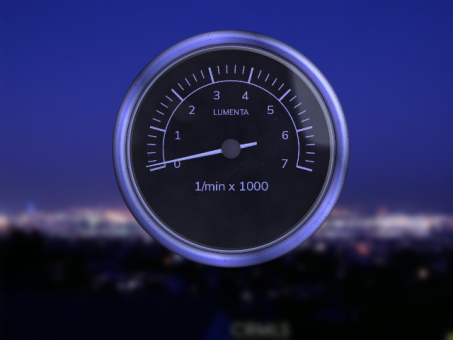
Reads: 100rpm
